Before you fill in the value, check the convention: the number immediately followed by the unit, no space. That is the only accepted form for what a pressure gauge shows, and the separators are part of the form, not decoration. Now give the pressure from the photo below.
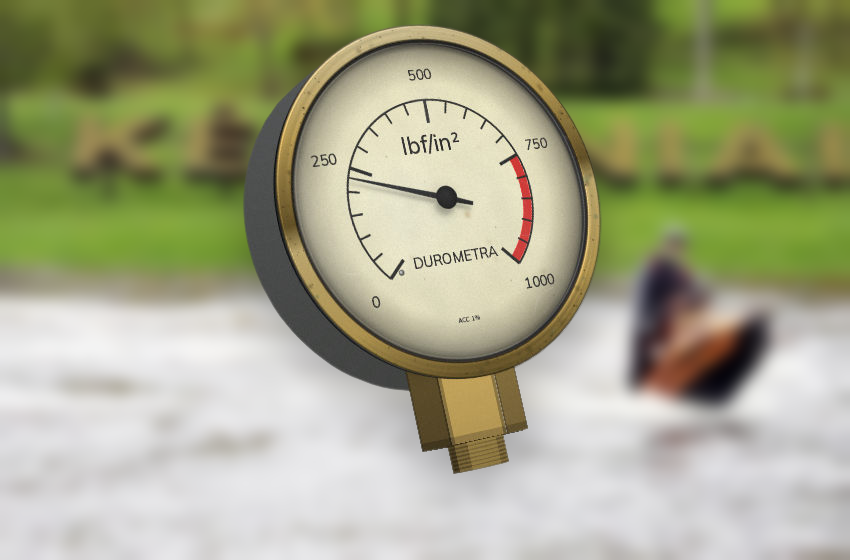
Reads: 225psi
